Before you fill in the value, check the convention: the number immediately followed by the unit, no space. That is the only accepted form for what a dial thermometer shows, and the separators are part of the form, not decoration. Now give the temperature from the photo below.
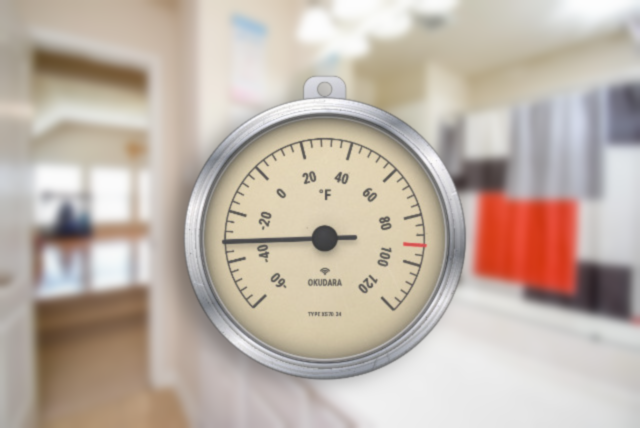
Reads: -32°F
